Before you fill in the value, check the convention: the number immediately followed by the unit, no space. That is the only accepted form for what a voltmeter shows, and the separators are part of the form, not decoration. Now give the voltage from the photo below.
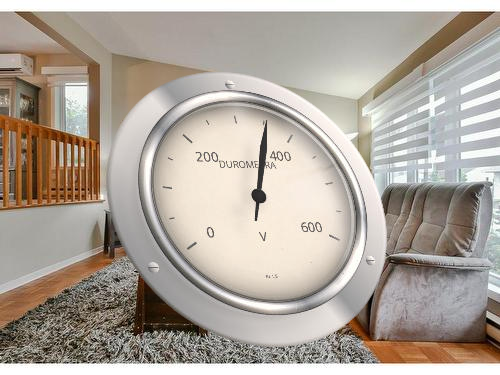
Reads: 350V
